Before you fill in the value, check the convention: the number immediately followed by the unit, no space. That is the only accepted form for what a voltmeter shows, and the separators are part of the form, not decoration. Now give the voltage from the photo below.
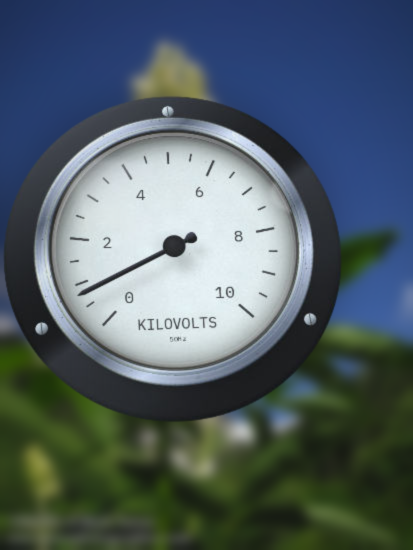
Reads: 0.75kV
